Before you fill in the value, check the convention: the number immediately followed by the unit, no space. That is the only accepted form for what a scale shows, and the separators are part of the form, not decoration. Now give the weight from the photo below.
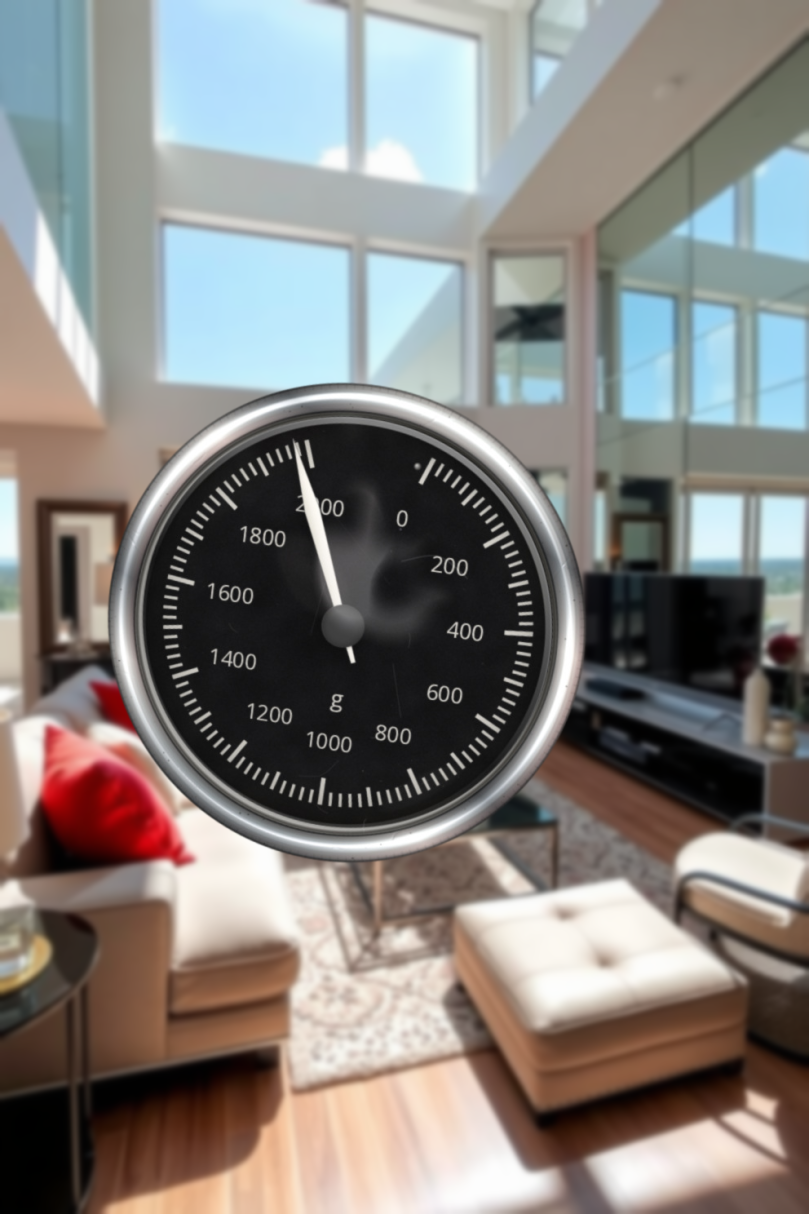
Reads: 1980g
